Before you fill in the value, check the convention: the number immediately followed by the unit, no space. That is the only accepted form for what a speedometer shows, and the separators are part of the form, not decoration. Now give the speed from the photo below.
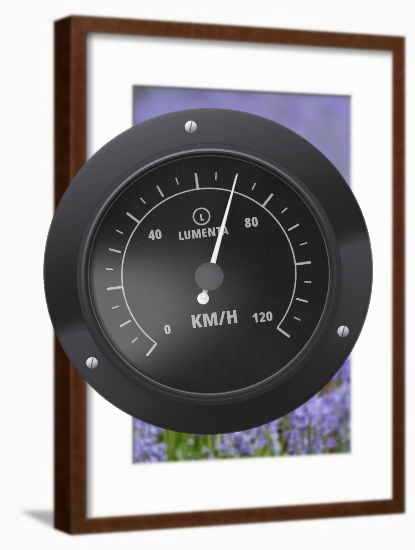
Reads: 70km/h
